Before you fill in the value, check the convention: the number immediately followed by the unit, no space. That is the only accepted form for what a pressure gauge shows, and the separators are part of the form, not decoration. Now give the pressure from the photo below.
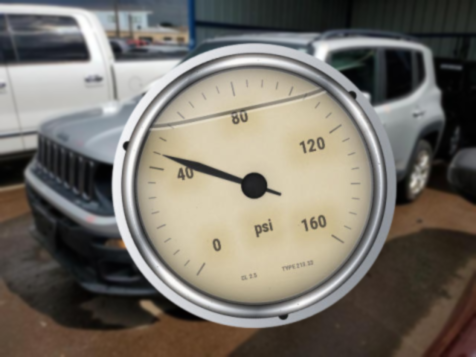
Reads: 45psi
